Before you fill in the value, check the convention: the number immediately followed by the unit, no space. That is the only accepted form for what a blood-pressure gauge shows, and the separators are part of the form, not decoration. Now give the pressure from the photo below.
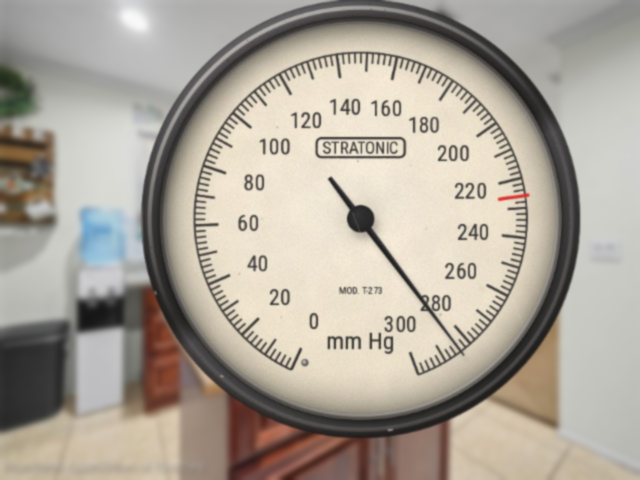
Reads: 284mmHg
